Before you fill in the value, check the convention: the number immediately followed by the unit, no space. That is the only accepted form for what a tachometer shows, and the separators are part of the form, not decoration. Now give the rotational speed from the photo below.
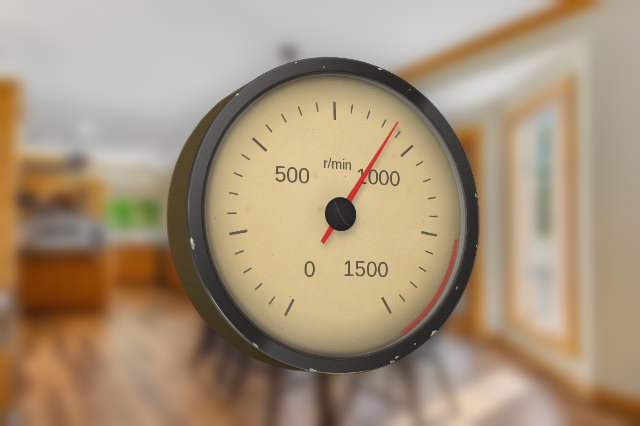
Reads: 925rpm
